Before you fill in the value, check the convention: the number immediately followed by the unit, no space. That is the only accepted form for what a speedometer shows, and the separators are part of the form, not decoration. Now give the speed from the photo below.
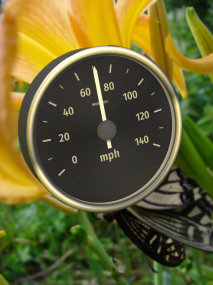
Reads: 70mph
